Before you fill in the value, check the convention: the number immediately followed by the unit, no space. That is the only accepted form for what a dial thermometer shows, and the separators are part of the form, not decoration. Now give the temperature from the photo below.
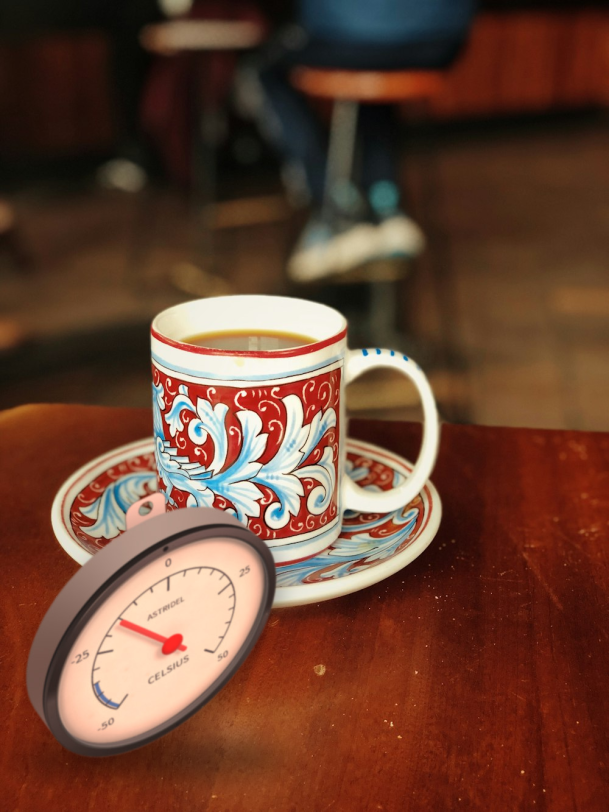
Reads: -15°C
